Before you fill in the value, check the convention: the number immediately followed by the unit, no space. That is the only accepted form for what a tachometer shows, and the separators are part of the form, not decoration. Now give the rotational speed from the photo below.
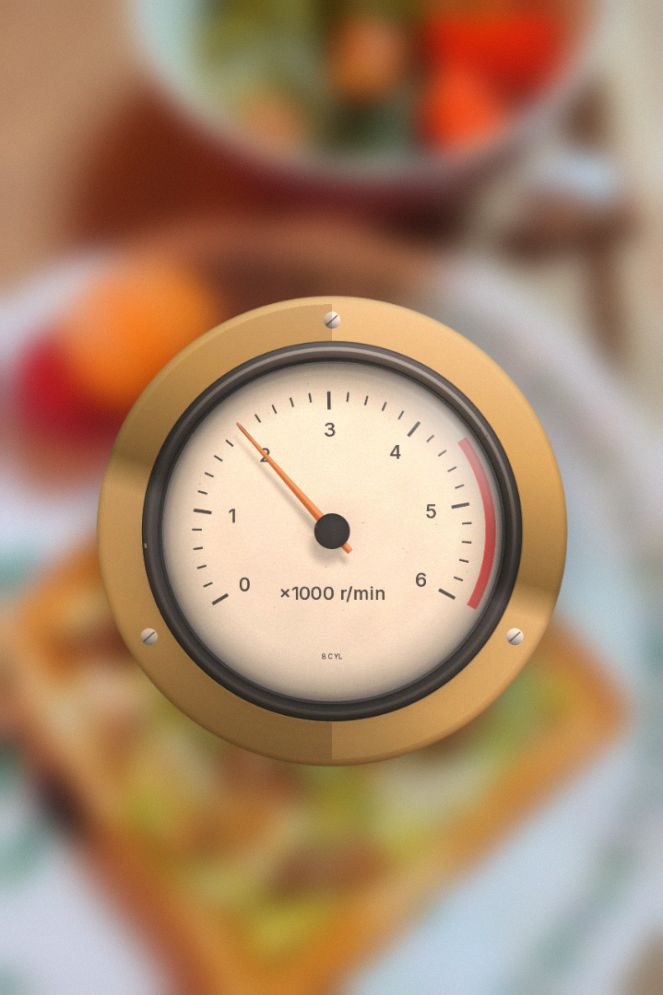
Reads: 2000rpm
